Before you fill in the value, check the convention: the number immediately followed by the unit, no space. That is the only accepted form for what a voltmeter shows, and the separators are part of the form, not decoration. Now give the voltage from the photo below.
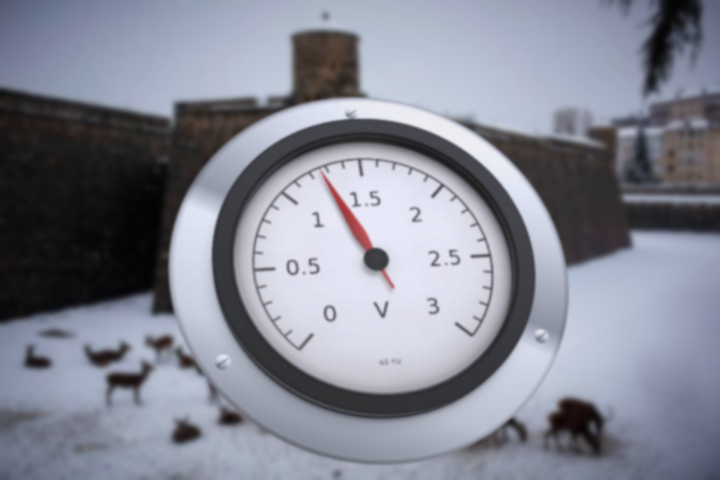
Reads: 1.25V
